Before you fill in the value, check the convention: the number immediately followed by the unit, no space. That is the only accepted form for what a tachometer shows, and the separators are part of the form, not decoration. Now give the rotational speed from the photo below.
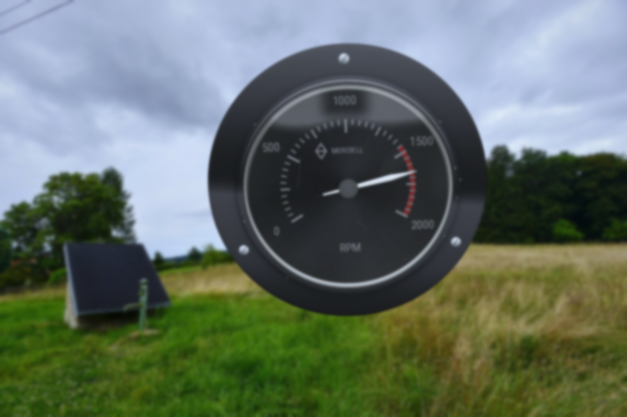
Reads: 1650rpm
